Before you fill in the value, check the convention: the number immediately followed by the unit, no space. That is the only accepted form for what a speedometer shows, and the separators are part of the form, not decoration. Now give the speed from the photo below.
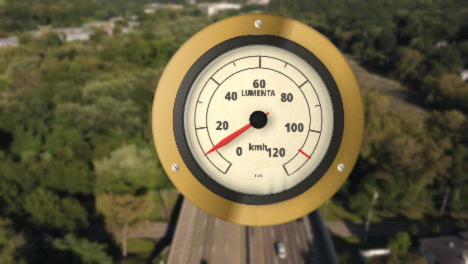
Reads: 10km/h
